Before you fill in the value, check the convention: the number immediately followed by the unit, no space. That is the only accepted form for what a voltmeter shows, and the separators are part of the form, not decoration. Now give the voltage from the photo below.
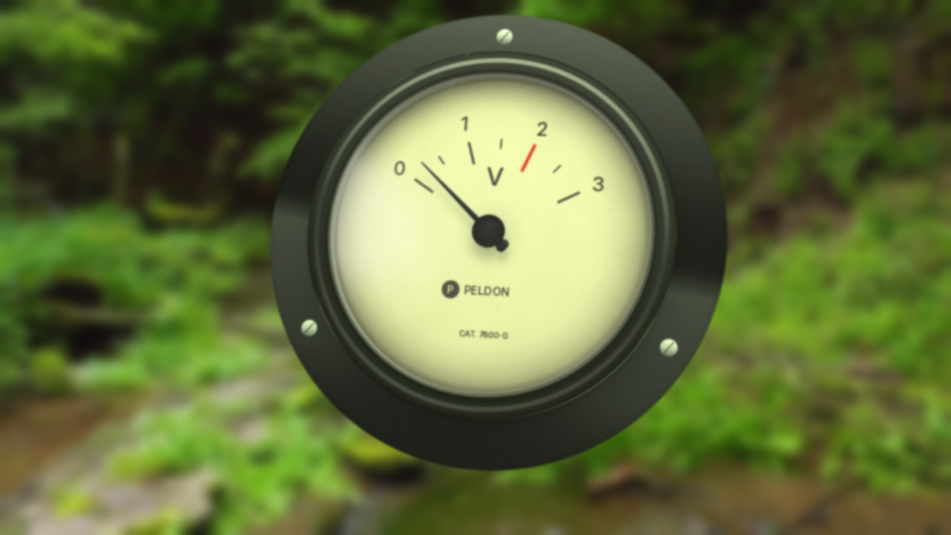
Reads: 0.25V
